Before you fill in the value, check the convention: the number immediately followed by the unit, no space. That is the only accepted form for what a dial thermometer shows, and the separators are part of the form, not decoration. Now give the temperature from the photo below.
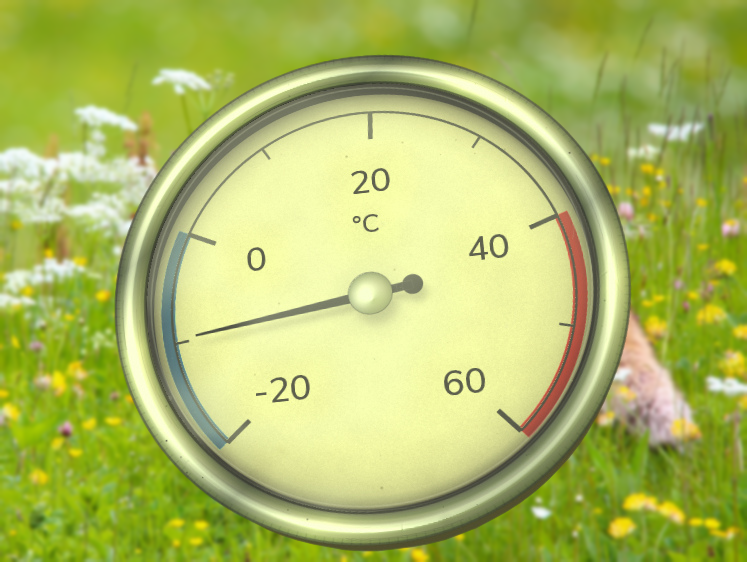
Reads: -10°C
